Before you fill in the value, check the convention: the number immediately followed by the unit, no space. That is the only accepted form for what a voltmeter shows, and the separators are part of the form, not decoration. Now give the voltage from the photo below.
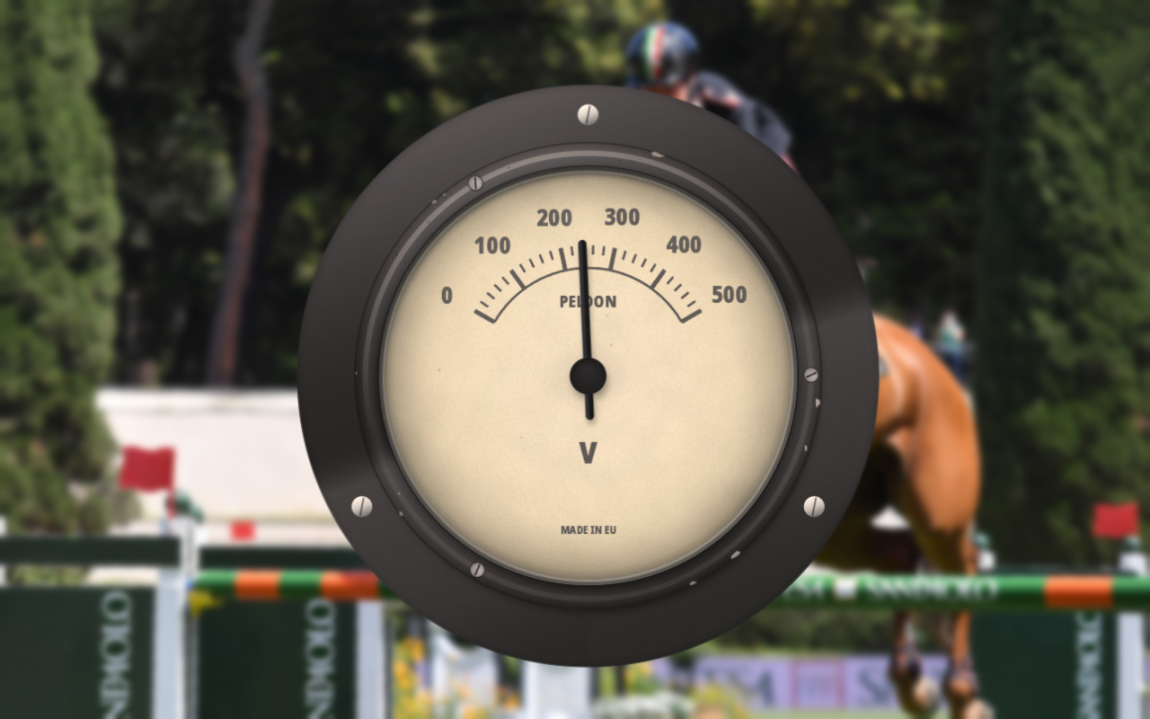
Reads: 240V
